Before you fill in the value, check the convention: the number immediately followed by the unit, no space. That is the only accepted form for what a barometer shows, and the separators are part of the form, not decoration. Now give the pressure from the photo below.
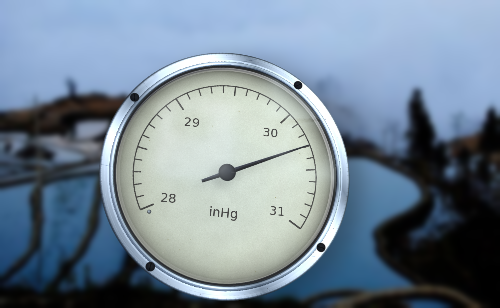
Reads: 30.3inHg
